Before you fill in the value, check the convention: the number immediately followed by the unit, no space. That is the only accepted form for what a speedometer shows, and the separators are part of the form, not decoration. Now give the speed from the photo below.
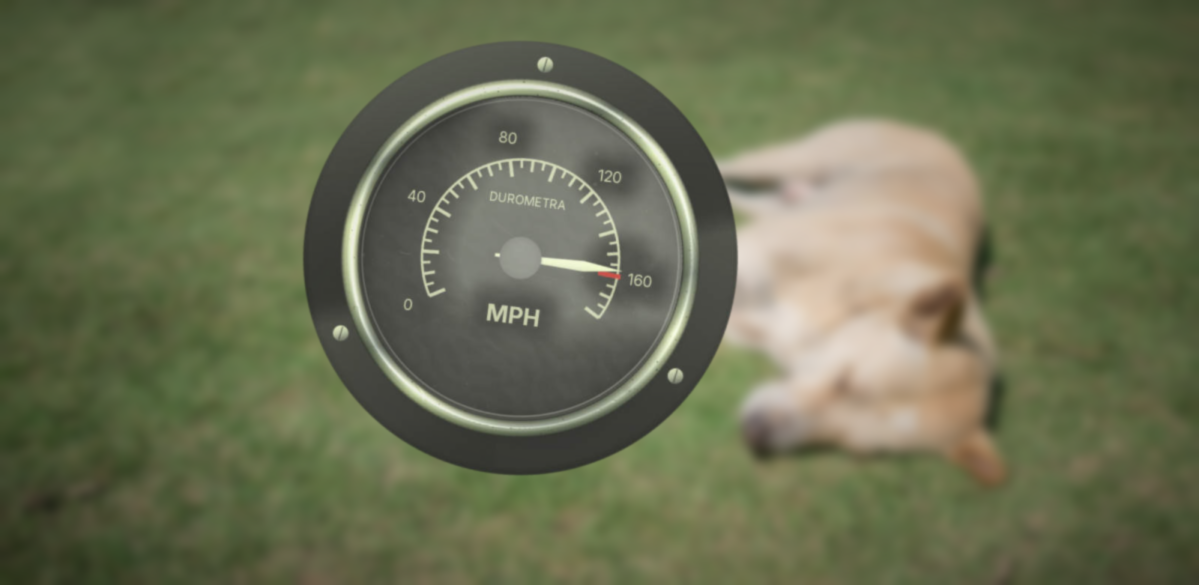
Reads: 157.5mph
